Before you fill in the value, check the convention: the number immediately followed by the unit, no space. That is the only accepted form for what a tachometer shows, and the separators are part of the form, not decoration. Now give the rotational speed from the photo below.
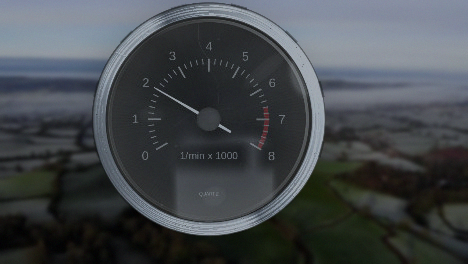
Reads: 2000rpm
